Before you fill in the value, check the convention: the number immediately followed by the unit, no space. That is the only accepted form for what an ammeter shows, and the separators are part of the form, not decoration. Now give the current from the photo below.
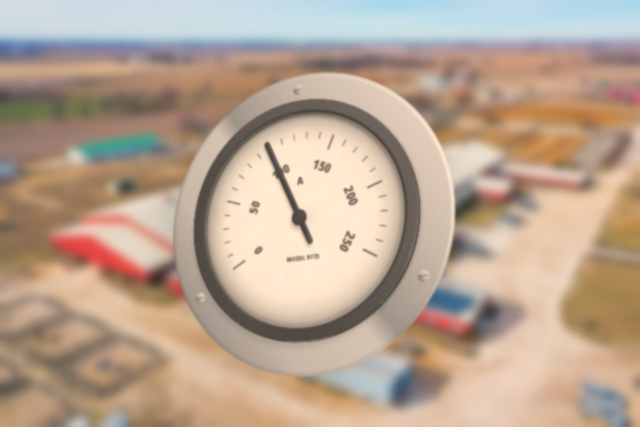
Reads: 100A
